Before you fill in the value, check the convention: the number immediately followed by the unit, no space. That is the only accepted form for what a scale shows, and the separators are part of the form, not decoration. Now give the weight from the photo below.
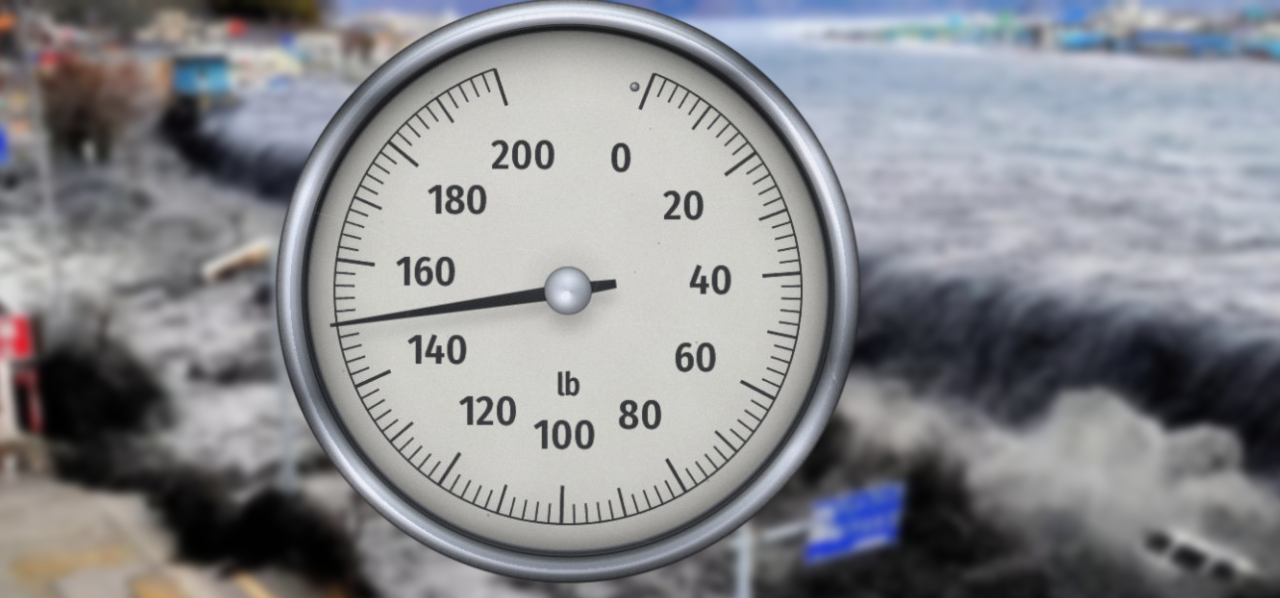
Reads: 150lb
